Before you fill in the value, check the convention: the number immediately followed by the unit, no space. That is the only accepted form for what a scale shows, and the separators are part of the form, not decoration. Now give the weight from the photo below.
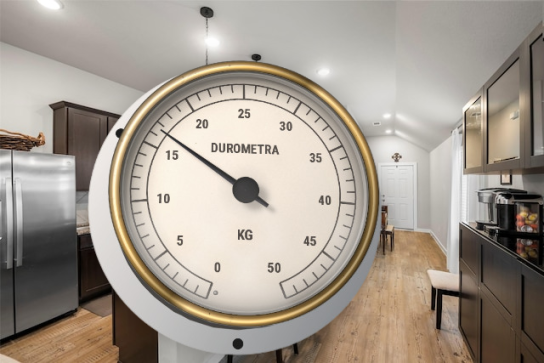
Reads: 16.5kg
